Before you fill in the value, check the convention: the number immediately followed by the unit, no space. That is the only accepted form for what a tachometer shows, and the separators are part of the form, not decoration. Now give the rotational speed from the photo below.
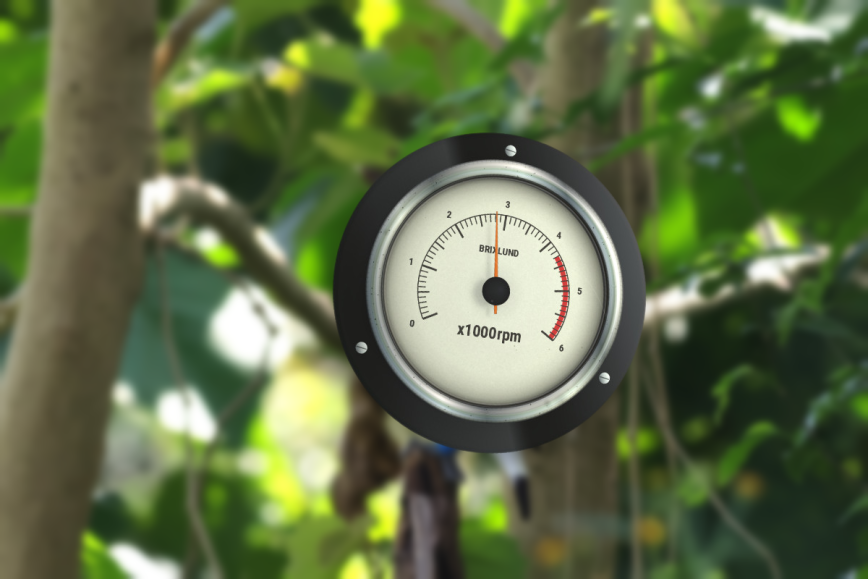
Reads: 2800rpm
